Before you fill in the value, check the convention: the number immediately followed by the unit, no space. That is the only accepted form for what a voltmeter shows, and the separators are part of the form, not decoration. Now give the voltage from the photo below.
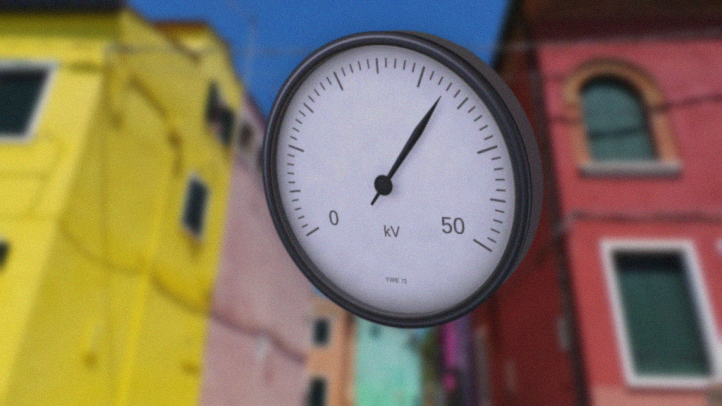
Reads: 33kV
